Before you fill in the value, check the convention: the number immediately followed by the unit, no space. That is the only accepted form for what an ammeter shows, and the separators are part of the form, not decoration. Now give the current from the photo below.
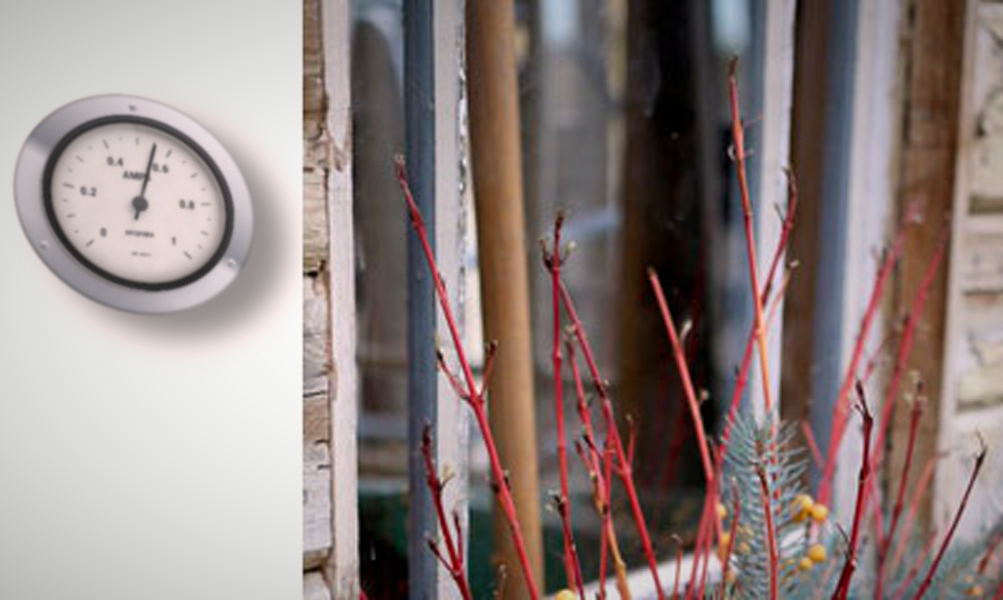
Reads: 0.55A
